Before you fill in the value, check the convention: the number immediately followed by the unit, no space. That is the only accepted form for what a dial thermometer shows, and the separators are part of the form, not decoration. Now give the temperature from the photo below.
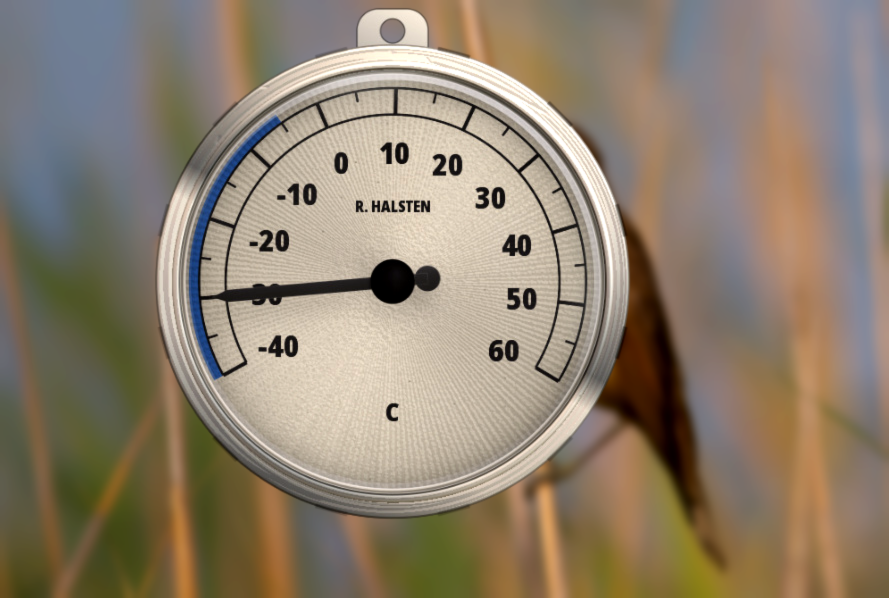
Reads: -30°C
